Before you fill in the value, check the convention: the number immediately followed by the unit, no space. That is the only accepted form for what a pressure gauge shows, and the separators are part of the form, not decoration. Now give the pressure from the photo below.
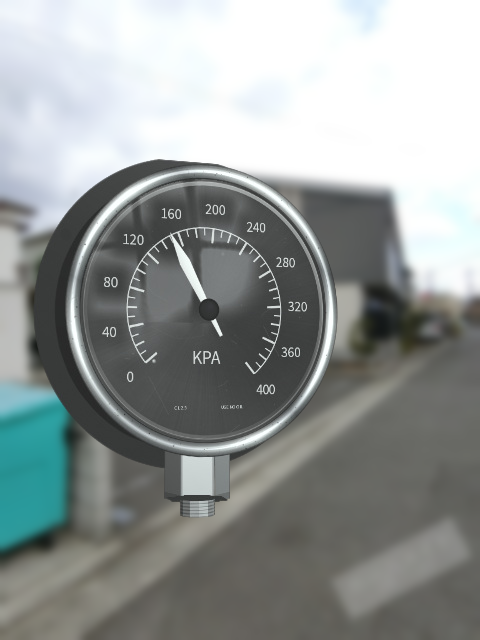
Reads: 150kPa
